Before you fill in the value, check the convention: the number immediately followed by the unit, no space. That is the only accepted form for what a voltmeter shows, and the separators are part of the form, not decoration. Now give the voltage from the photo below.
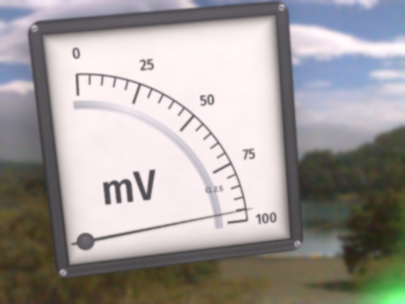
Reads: 95mV
